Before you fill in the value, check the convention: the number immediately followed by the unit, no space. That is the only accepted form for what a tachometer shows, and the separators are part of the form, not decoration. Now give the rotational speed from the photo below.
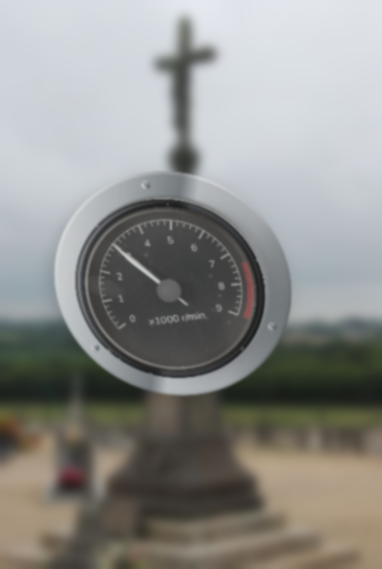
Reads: 3000rpm
